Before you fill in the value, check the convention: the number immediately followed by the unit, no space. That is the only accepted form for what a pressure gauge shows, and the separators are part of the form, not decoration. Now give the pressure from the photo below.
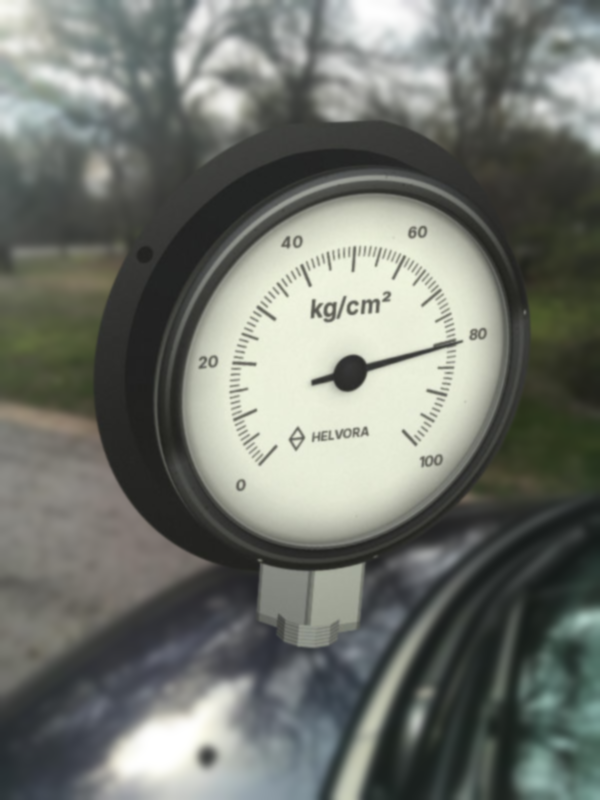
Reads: 80kg/cm²
